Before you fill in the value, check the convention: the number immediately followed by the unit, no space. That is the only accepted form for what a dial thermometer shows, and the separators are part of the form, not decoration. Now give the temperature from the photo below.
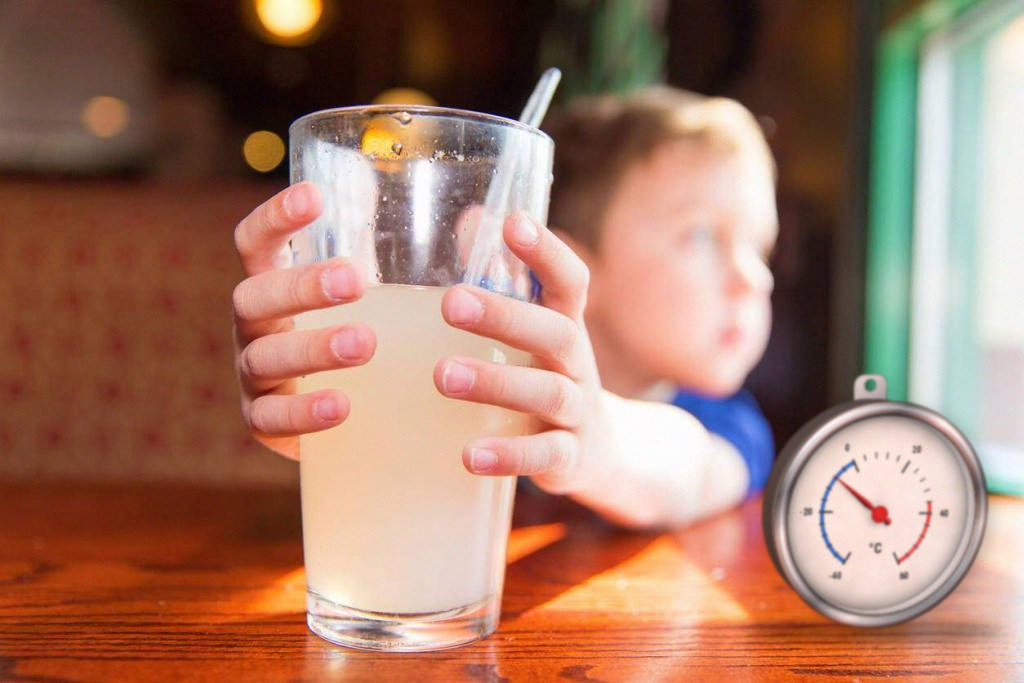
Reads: -8°C
